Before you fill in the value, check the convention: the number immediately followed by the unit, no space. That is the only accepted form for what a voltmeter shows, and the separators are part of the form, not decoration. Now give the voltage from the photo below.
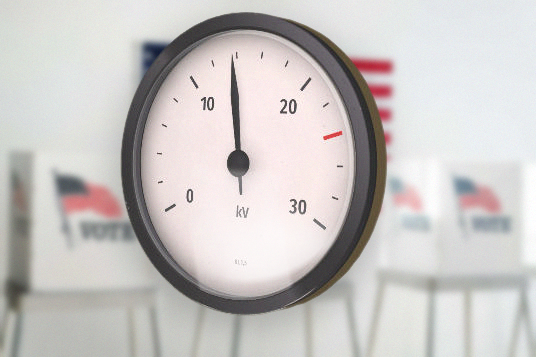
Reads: 14kV
